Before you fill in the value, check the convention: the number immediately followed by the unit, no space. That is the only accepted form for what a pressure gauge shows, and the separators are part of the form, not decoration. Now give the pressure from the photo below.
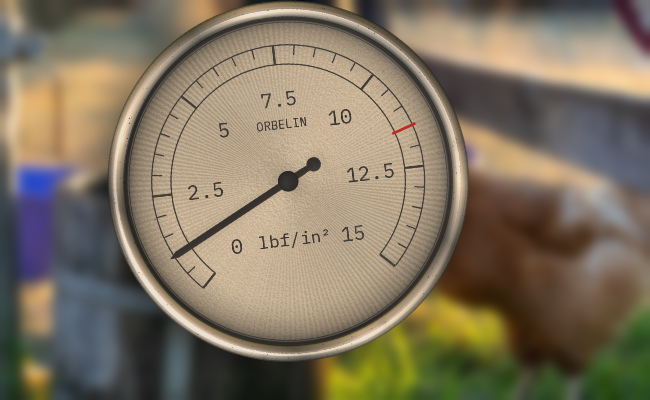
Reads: 1psi
